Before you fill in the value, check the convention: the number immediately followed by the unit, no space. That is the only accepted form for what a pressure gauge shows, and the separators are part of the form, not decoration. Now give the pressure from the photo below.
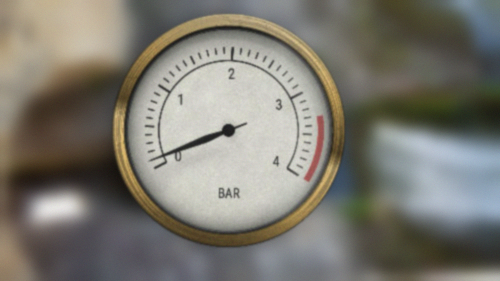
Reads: 0.1bar
